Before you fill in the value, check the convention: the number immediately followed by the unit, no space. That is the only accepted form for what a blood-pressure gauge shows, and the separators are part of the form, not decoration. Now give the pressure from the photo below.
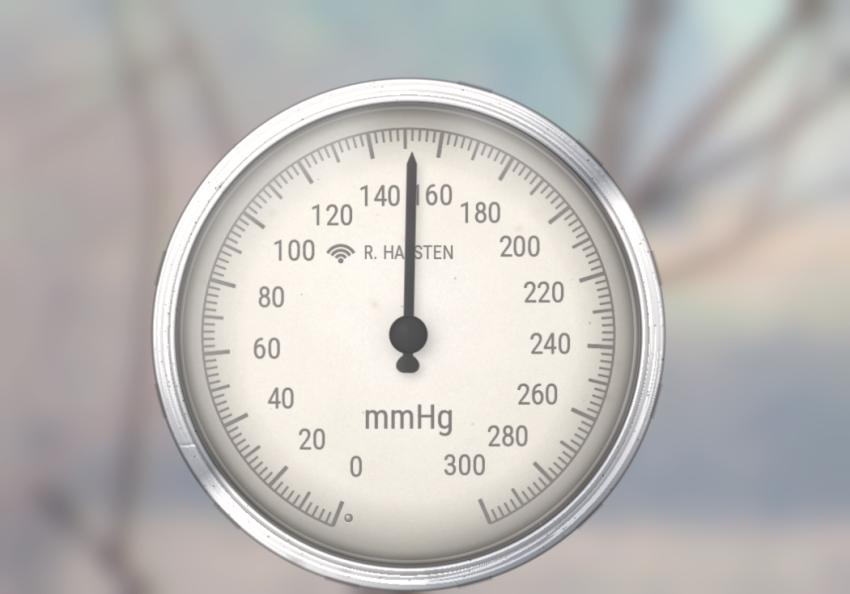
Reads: 152mmHg
